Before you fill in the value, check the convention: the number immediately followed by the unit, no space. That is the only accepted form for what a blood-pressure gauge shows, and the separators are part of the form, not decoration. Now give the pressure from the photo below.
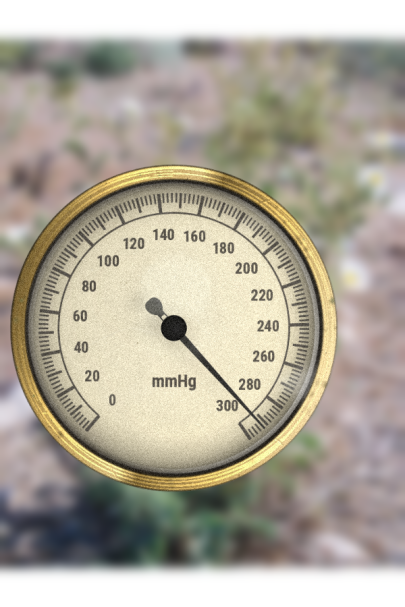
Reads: 292mmHg
